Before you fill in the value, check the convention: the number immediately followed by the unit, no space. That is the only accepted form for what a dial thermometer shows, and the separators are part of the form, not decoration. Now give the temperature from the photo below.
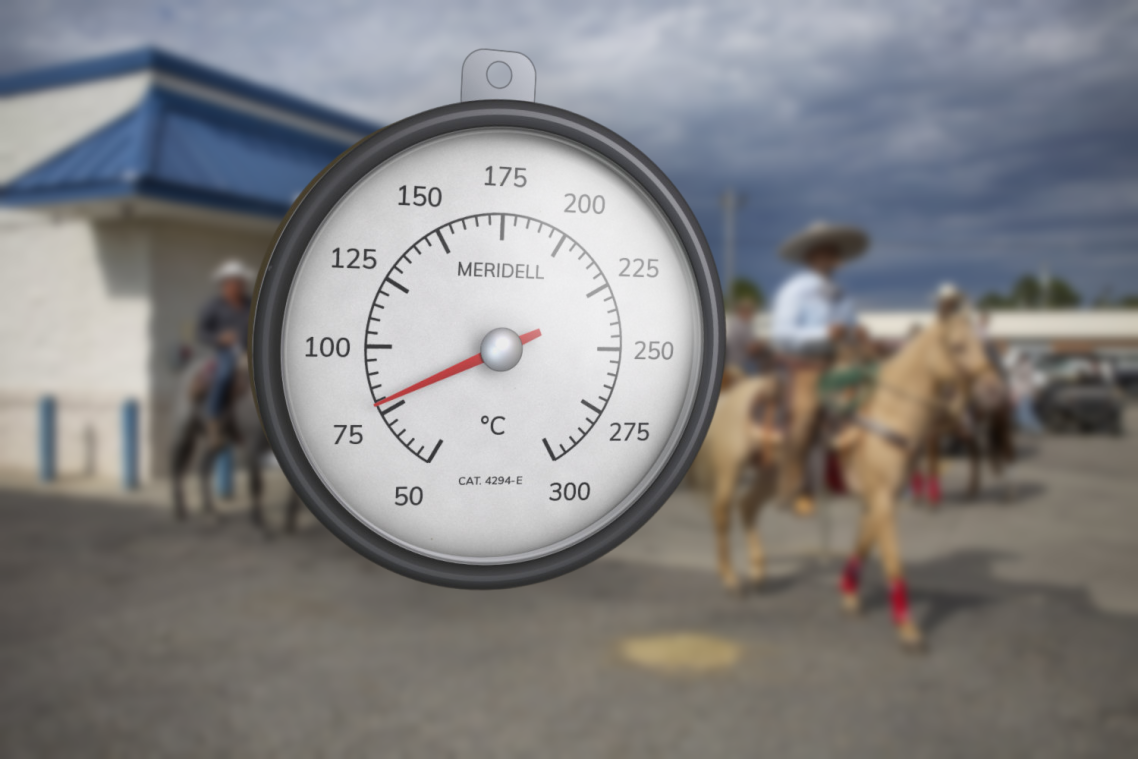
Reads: 80°C
